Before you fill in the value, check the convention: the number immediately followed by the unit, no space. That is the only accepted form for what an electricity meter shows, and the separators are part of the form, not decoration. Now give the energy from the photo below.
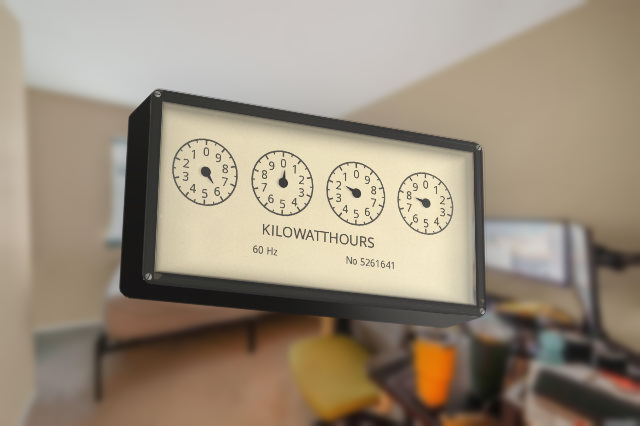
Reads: 6018kWh
